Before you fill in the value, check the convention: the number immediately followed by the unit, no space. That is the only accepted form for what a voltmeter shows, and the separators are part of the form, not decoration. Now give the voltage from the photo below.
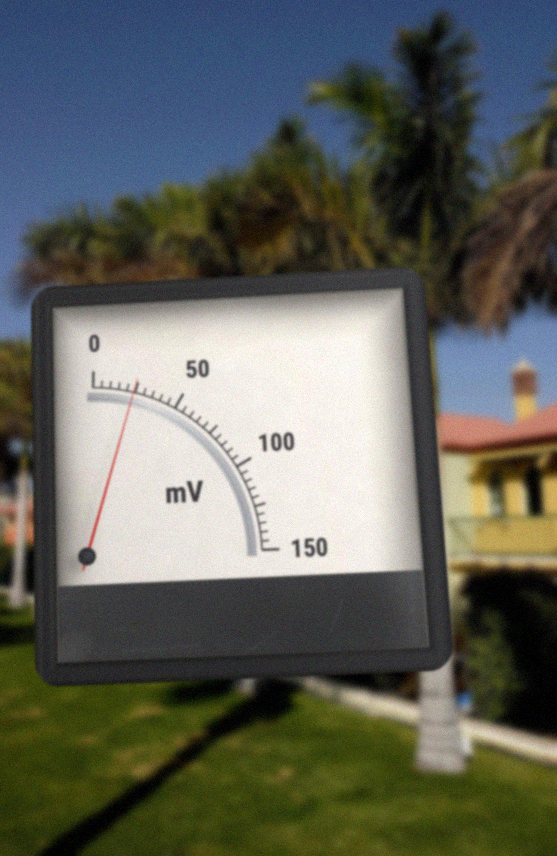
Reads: 25mV
